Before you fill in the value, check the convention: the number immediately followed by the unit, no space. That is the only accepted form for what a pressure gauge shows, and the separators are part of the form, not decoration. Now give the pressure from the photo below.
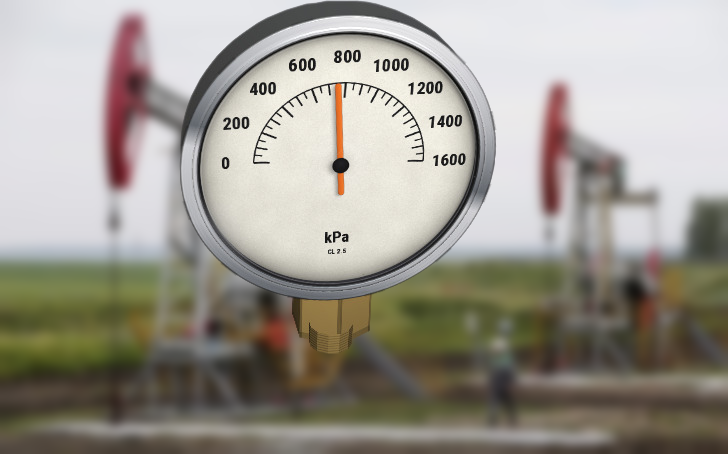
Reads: 750kPa
